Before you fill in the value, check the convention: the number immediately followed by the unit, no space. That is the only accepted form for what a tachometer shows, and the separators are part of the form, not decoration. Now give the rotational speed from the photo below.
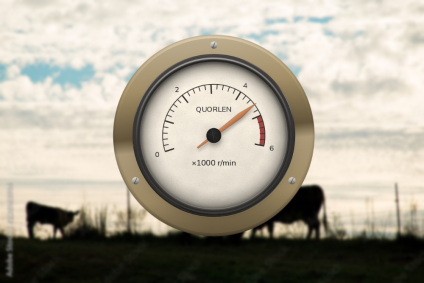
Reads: 4600rpm
